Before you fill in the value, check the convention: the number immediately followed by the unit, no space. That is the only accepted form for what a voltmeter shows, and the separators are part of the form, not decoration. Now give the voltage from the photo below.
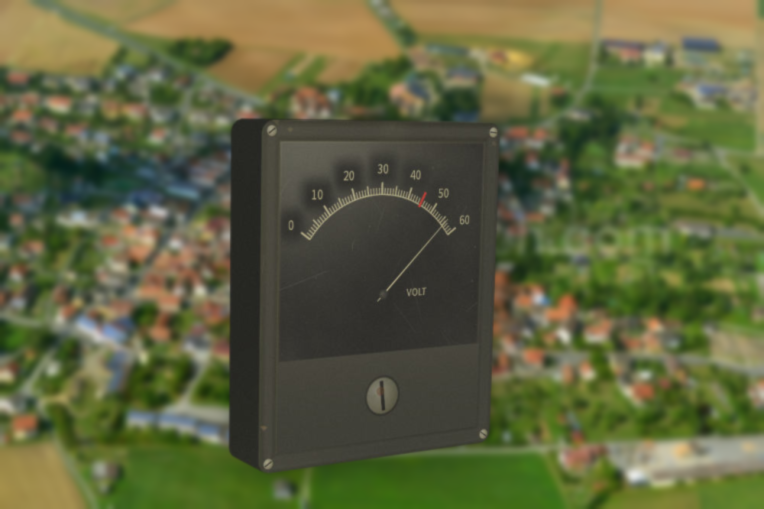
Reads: 55V
